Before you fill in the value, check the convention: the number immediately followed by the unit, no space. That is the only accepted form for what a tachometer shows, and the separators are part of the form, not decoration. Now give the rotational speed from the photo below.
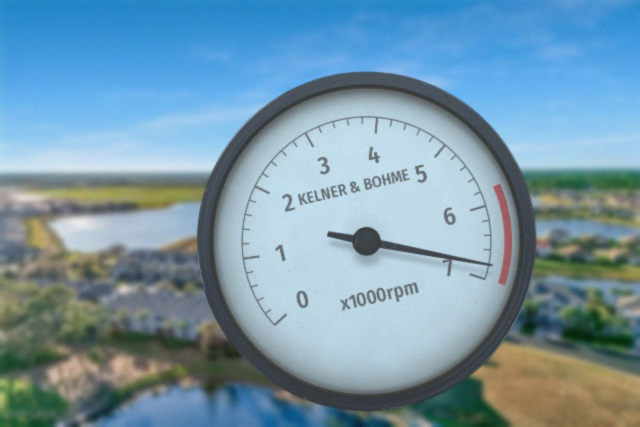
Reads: 6800rpm
